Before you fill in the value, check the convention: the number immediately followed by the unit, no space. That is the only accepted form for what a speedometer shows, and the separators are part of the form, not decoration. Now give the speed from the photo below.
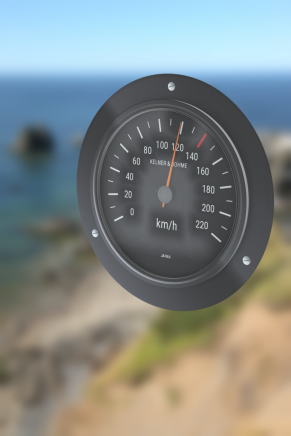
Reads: 120km/h
